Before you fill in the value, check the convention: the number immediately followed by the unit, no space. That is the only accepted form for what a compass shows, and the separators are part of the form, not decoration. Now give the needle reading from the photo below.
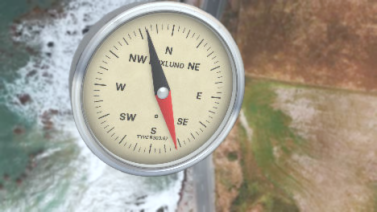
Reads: 155°
